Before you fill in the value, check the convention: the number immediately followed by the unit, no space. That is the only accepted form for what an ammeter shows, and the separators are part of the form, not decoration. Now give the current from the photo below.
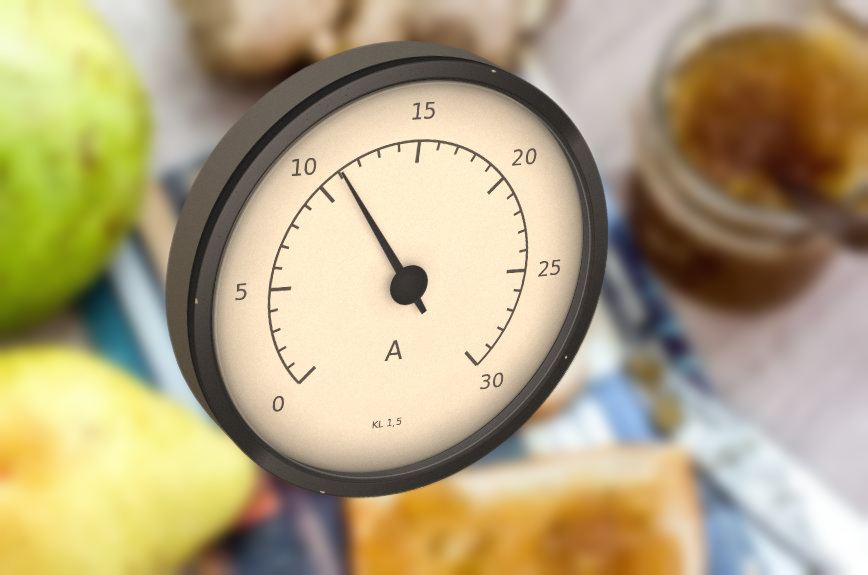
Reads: 11A
